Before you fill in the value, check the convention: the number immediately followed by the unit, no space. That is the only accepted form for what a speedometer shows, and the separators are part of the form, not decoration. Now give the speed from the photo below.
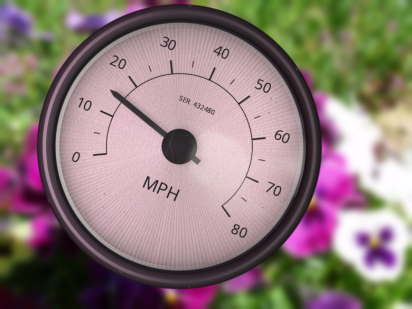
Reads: 15mph
